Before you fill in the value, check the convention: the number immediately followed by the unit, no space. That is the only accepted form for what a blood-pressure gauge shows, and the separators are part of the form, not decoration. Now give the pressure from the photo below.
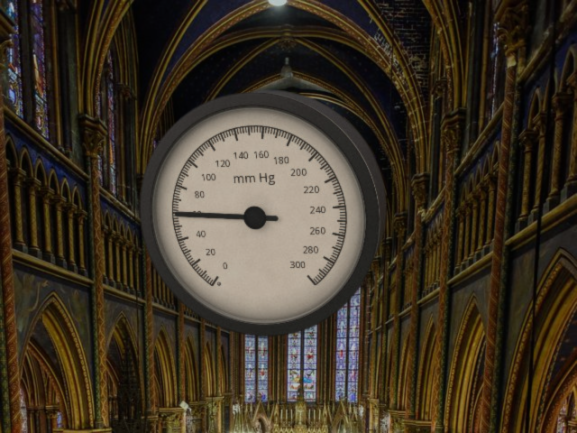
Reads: 60mmHg
